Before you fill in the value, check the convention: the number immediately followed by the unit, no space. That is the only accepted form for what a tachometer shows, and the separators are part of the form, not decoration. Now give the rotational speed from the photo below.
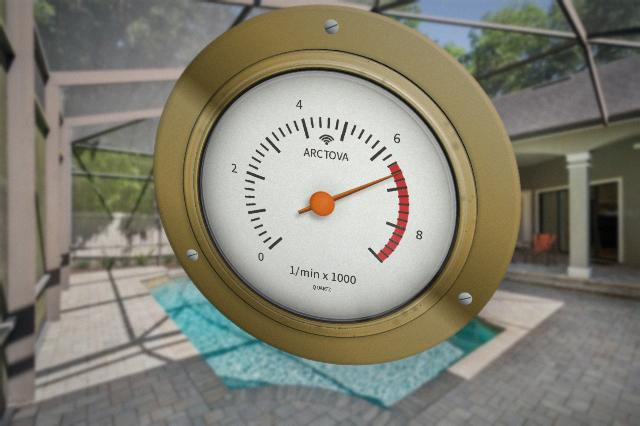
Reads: 6600rpm
